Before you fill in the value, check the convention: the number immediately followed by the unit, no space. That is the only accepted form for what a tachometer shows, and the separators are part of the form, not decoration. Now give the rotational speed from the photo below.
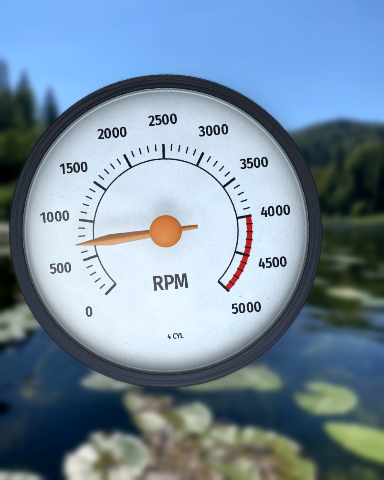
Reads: 700rpm
